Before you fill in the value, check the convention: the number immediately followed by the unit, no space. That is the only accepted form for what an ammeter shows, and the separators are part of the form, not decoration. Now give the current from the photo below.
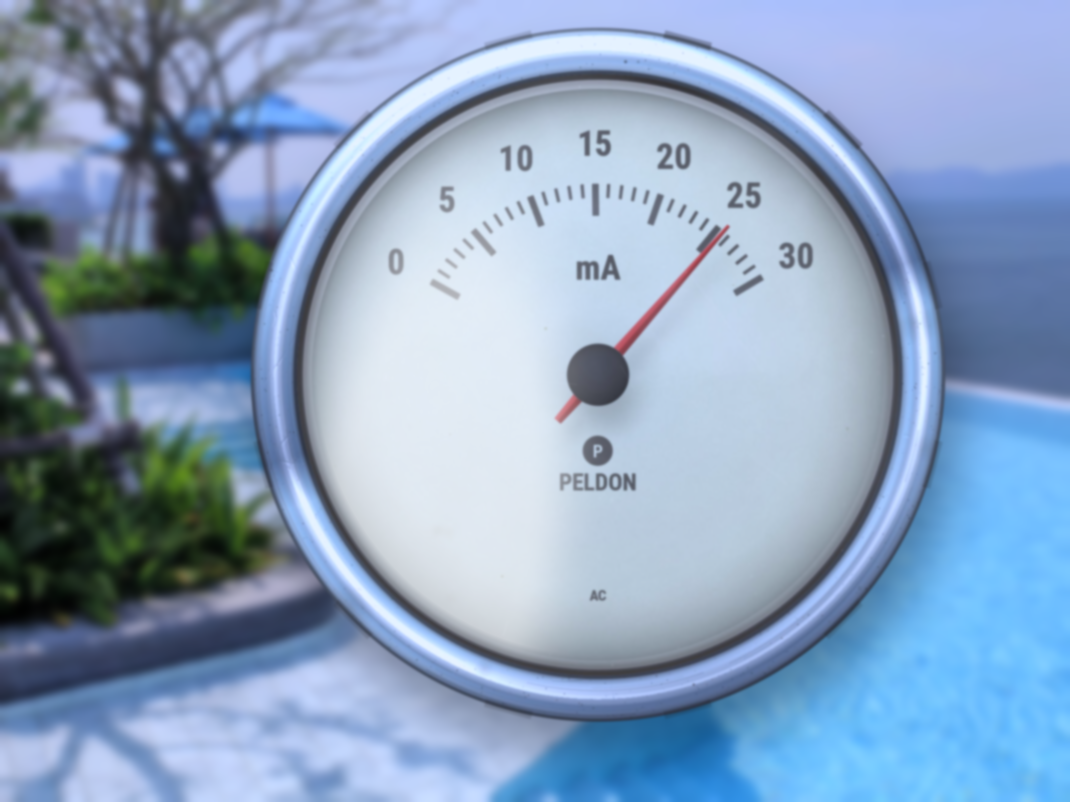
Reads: 25.5mA
